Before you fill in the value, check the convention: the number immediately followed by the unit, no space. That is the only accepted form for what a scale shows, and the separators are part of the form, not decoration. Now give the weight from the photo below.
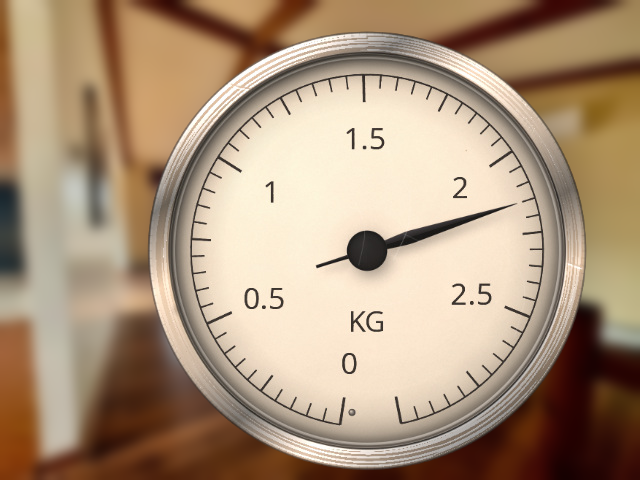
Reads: 2.15kg
